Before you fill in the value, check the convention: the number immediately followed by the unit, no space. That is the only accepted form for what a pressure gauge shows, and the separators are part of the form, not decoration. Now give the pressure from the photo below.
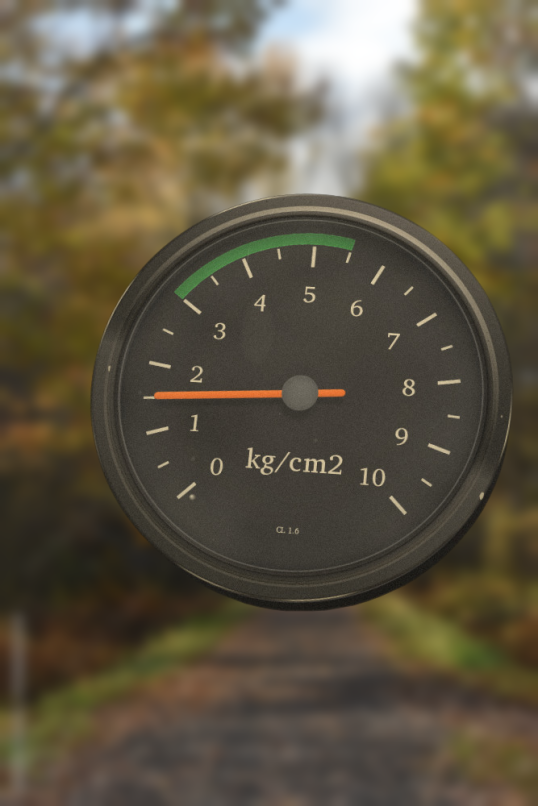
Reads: 1.5kg/cm²
